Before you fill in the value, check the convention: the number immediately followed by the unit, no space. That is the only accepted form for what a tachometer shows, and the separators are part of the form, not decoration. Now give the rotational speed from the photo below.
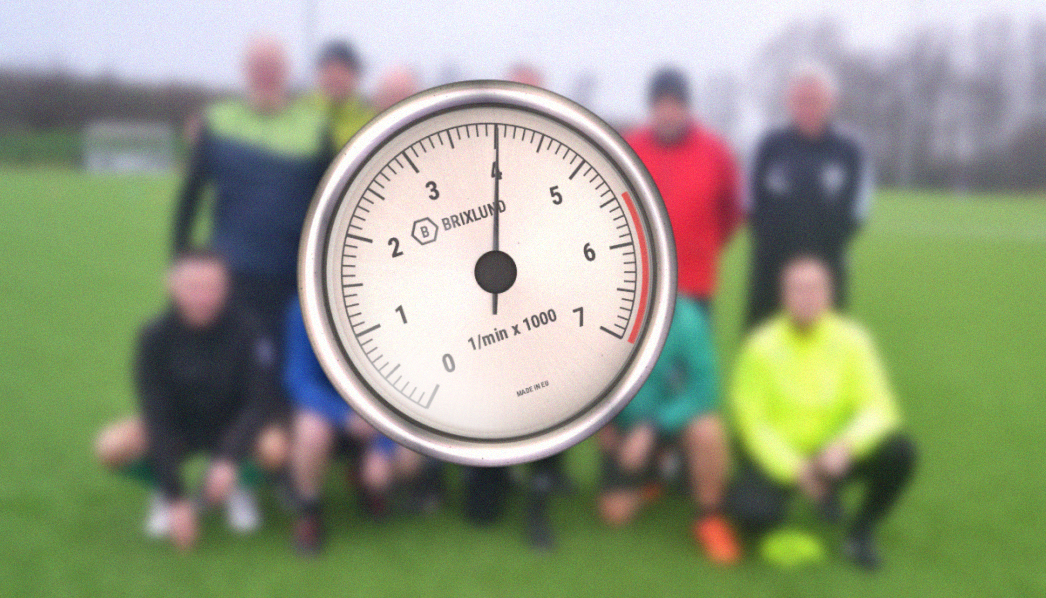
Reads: 4000rpm
